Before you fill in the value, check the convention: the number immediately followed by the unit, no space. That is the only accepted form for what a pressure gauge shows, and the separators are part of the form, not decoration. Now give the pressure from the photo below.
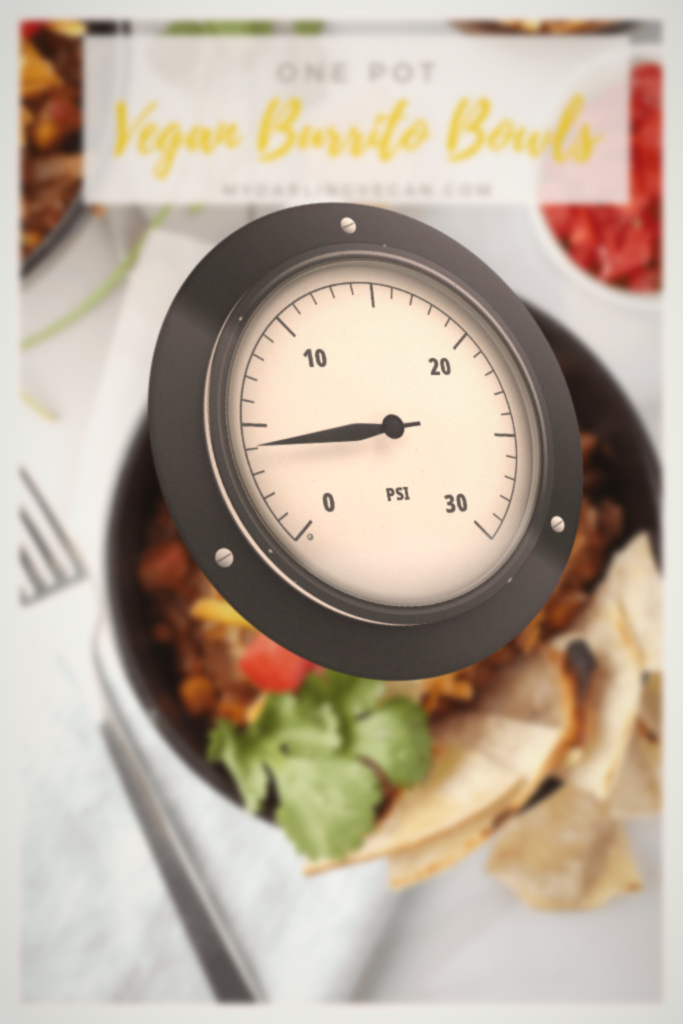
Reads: 4psi
